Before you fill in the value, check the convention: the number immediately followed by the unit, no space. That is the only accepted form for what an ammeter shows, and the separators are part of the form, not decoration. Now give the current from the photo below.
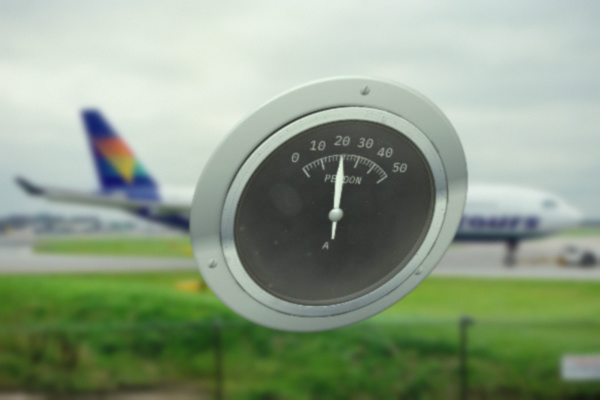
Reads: 20A
